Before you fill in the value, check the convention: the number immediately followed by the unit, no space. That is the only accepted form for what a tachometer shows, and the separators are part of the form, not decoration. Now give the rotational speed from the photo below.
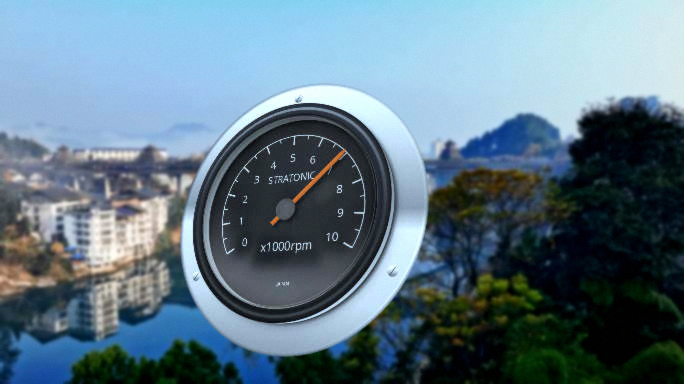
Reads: 7000rpm
